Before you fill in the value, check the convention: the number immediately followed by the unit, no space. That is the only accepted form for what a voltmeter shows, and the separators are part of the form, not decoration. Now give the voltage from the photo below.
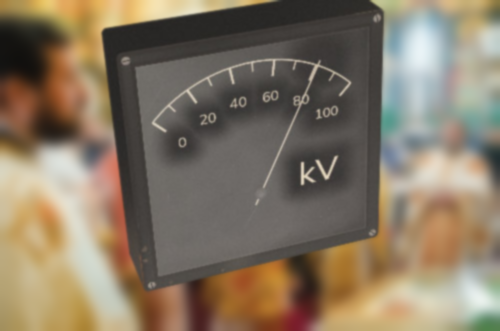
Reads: 80kV
